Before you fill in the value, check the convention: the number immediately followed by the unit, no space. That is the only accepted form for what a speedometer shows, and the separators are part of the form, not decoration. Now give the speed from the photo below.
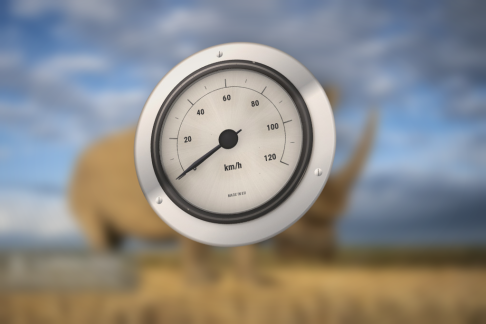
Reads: 0km/h
